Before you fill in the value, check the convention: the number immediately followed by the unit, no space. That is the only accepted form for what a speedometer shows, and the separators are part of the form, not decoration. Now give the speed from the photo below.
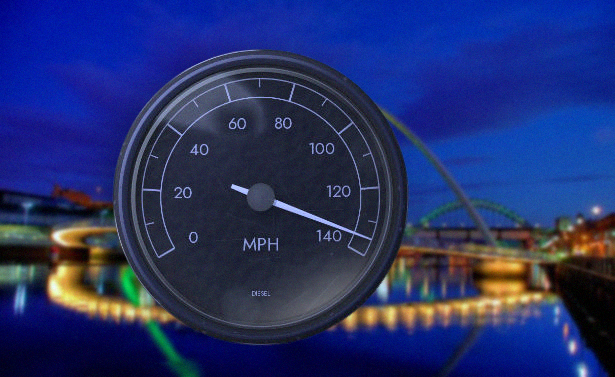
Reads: 135mph
